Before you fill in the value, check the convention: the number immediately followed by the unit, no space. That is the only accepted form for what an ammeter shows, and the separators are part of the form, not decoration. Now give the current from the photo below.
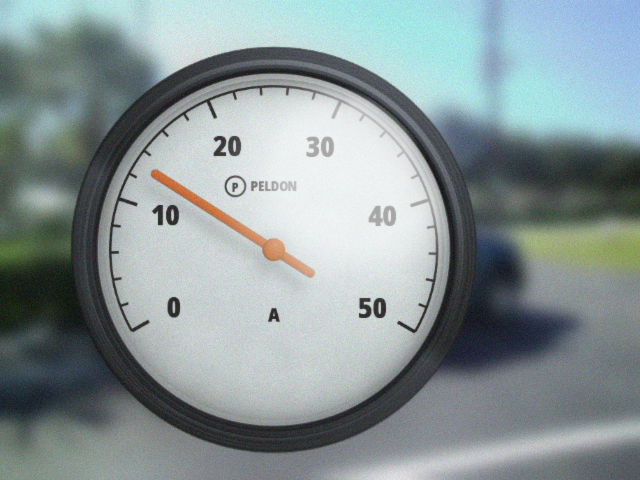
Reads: 13A
